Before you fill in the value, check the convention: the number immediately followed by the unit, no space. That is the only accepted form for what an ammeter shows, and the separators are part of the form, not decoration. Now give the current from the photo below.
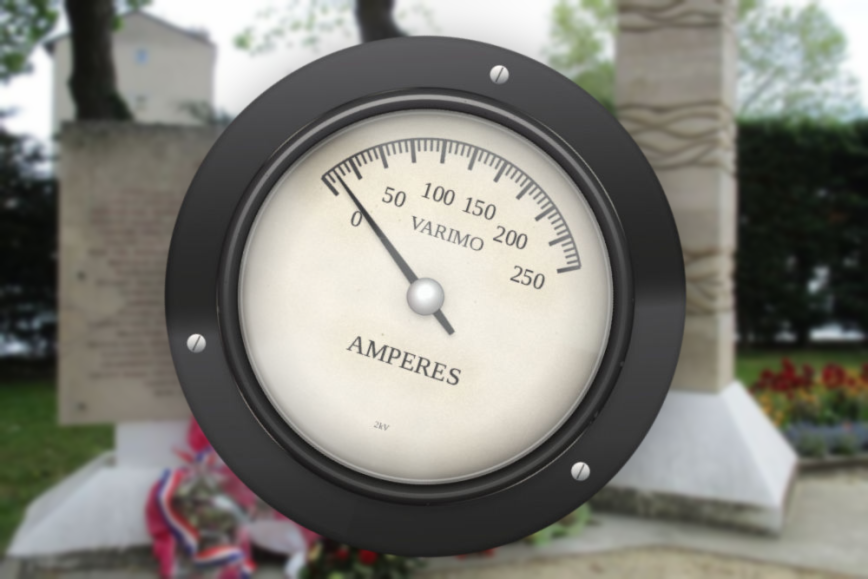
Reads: 10A
